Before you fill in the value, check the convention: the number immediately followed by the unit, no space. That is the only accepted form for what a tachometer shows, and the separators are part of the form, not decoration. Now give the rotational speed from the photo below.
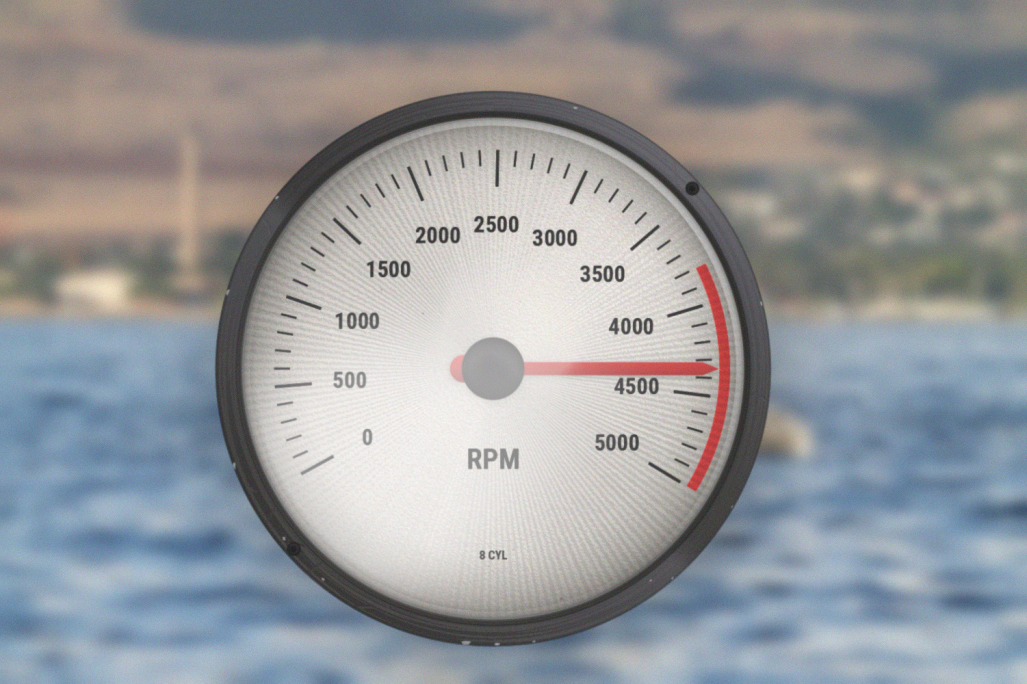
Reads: 4350rpm
